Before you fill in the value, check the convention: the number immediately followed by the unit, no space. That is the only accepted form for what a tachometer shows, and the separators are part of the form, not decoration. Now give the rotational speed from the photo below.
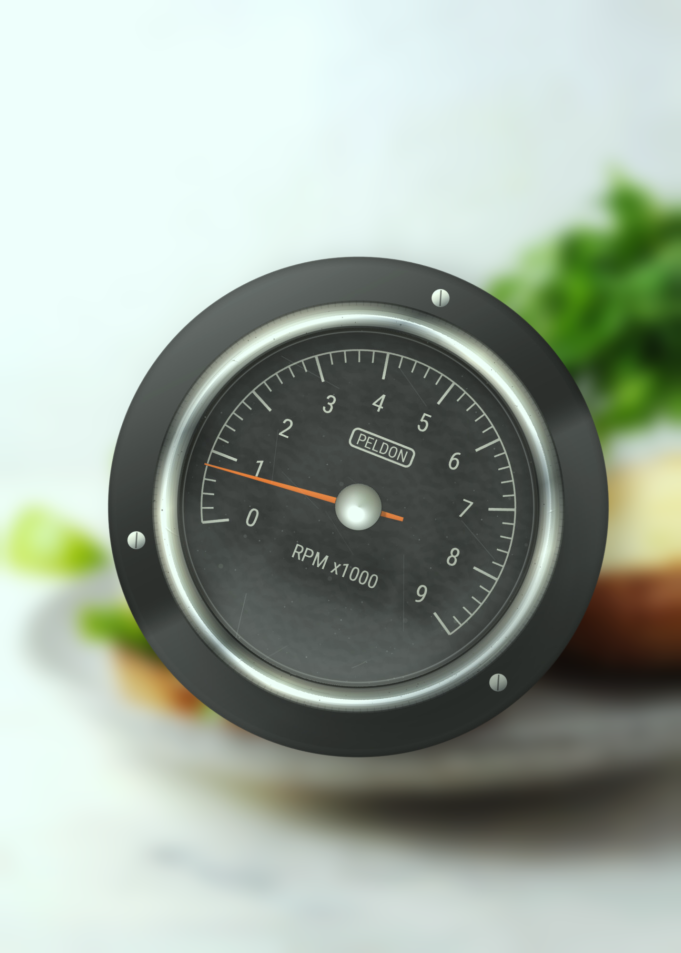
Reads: 800rpm
